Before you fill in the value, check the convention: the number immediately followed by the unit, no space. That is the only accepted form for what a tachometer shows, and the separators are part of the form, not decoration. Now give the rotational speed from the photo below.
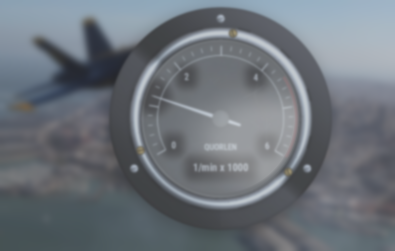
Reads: 1200rpm
